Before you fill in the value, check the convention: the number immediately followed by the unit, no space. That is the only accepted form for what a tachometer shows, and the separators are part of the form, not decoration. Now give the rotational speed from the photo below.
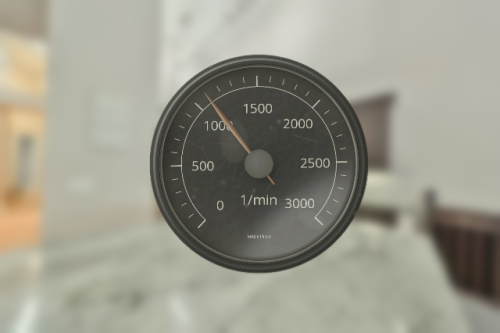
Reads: 1100rpm
